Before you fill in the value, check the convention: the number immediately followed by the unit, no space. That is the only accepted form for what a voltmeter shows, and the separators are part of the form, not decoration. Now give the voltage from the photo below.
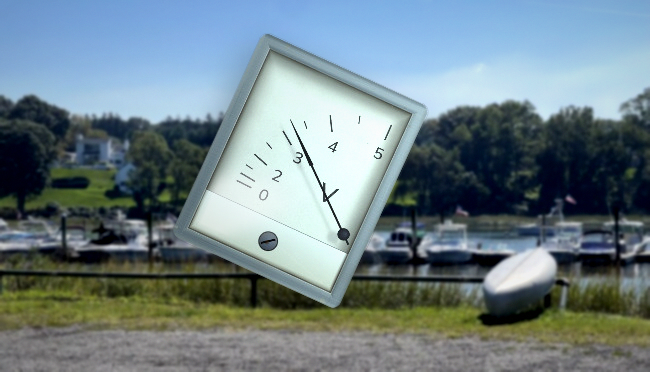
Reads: 3.25V
